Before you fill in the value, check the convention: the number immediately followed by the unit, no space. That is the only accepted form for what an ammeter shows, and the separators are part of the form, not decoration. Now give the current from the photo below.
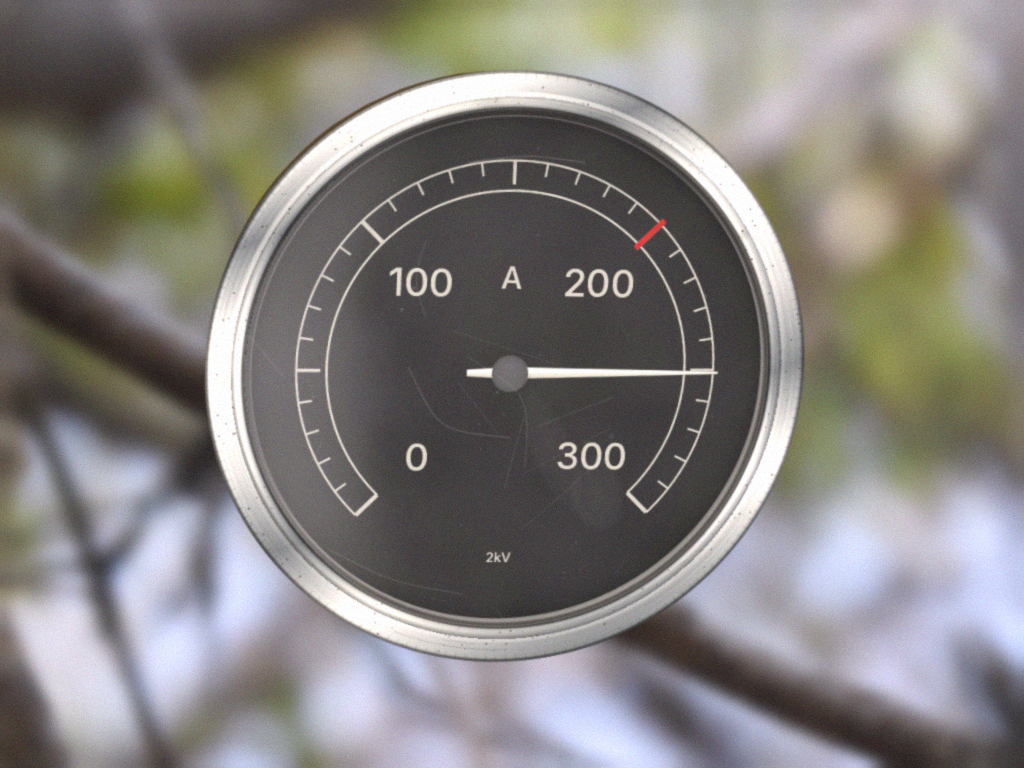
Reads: 250A
